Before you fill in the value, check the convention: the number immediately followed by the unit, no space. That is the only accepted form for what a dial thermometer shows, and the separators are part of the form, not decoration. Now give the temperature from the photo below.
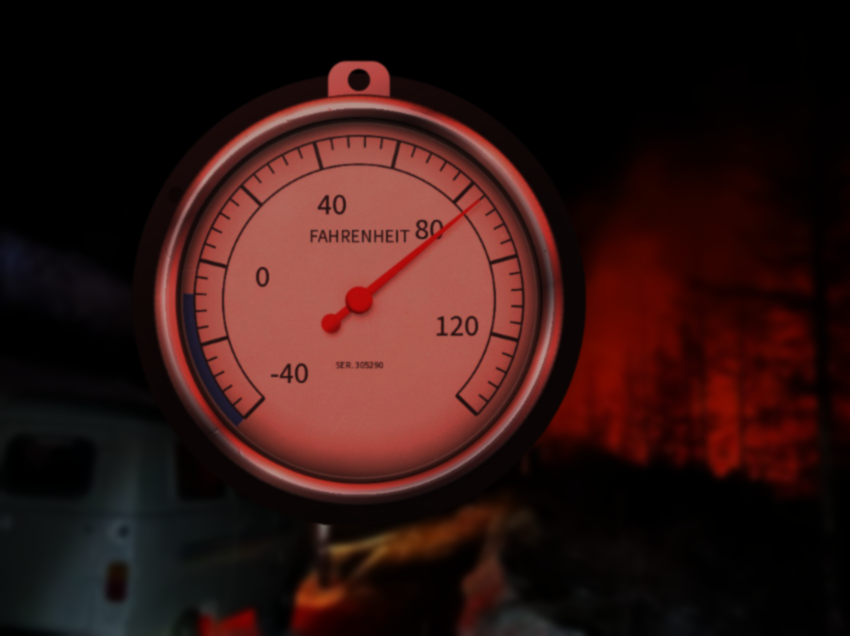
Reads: 84°F
